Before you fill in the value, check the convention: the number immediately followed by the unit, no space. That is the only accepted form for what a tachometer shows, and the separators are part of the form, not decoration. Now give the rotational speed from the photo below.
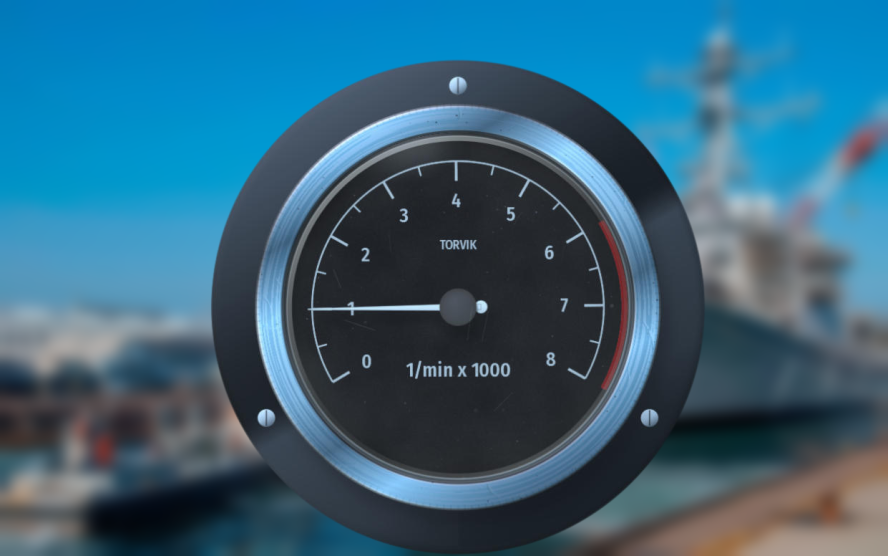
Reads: 1000rpm
